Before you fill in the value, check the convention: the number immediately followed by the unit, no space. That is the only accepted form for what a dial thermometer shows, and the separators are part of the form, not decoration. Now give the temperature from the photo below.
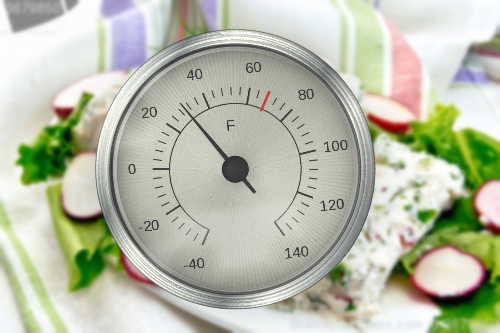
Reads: 30°F
